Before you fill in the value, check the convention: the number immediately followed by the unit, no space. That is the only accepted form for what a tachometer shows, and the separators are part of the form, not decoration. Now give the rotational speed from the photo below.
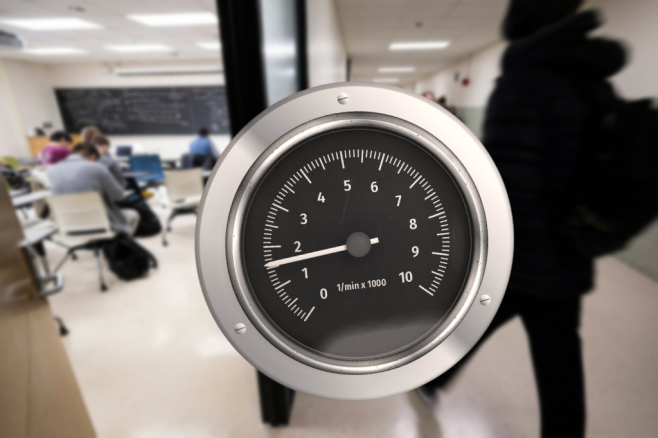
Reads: 1600rpm
